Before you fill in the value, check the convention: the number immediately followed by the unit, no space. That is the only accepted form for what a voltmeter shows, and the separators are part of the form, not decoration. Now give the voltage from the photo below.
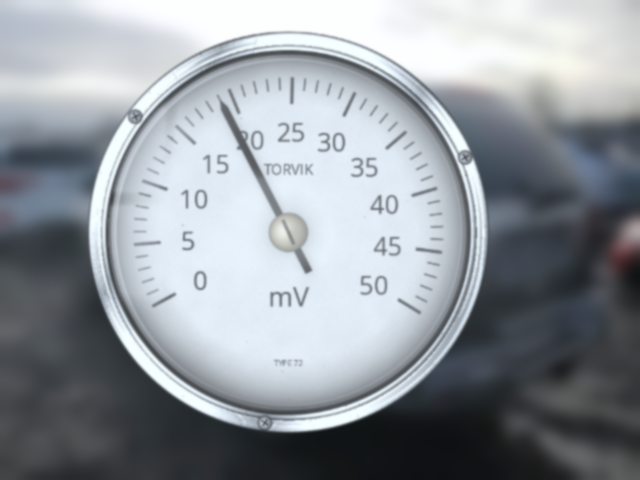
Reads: 19mV
